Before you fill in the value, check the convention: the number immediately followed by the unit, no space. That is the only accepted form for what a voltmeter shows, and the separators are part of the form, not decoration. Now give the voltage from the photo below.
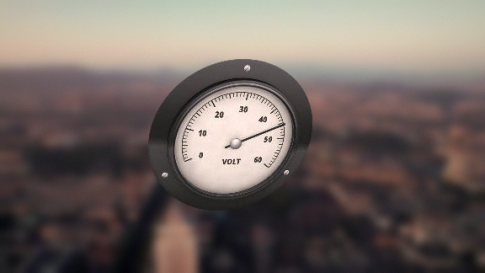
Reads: 45V
